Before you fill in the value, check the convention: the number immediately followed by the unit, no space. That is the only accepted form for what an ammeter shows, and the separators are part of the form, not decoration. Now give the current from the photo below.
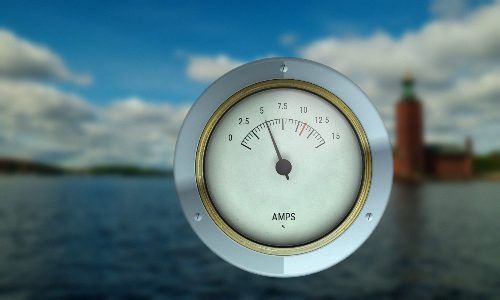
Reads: 5A
